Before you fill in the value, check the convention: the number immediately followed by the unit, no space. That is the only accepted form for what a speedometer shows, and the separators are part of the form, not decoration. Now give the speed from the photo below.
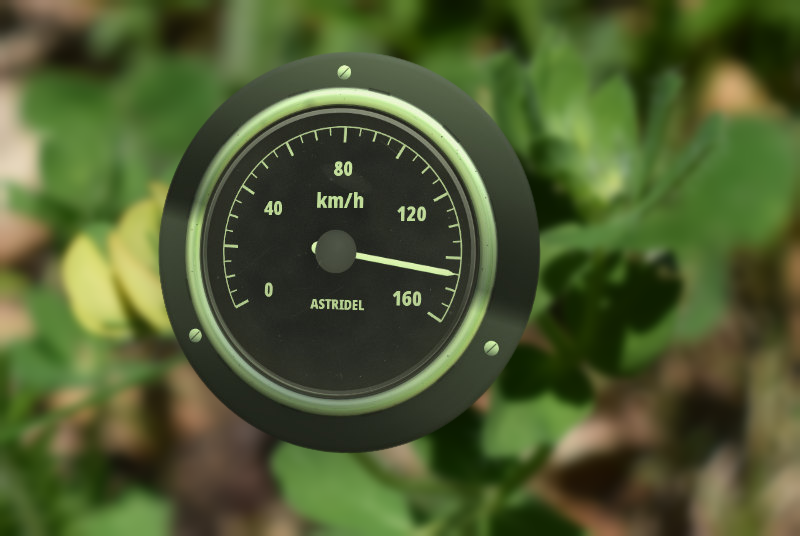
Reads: 145km/h
